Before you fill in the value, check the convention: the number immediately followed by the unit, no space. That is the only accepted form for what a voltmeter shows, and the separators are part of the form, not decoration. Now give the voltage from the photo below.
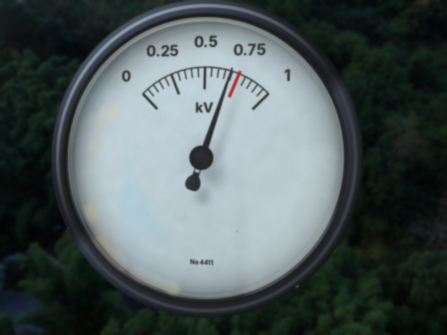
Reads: 0.7kV
